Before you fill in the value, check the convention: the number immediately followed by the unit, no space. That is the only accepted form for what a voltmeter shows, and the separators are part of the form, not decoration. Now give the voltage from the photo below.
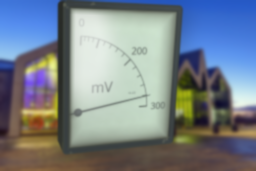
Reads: 280mV
